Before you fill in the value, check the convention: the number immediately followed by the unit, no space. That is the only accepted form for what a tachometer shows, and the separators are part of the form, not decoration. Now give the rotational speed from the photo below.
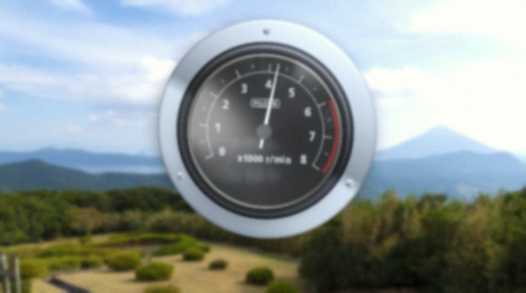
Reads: 4250rpm
